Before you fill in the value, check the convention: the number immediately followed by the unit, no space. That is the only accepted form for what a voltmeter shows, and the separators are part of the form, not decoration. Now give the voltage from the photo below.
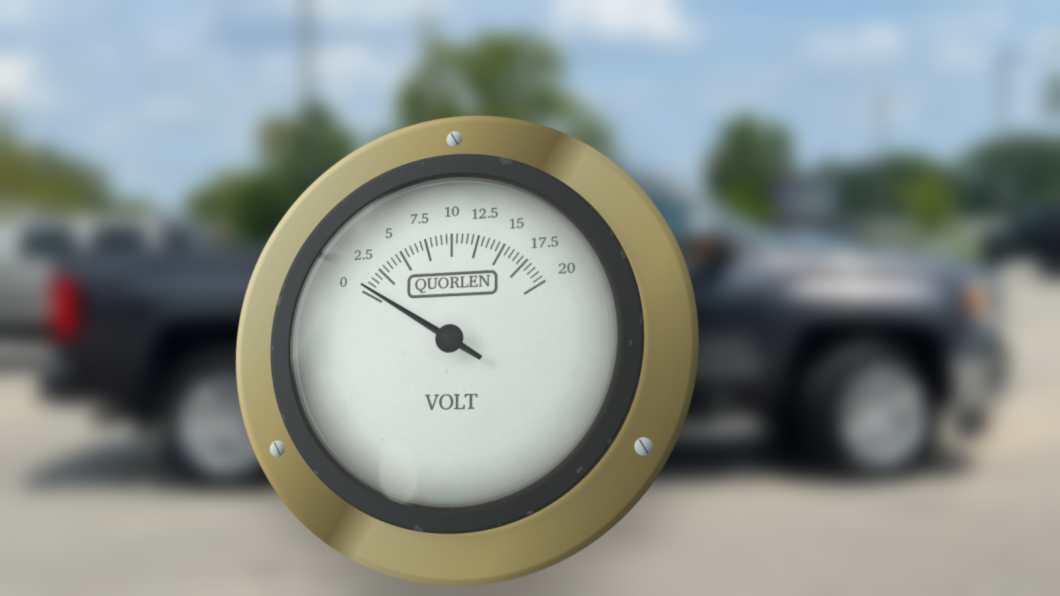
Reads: 0.5V
